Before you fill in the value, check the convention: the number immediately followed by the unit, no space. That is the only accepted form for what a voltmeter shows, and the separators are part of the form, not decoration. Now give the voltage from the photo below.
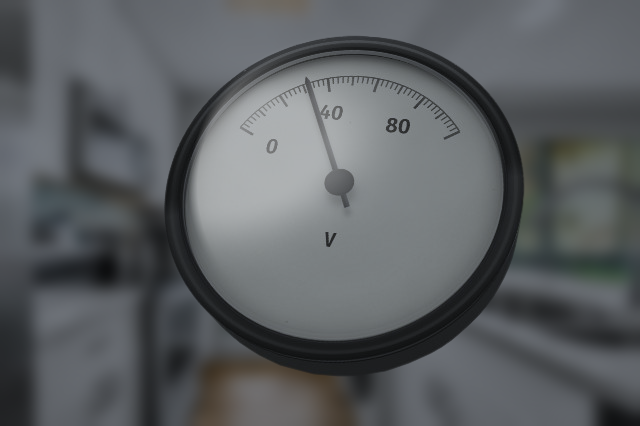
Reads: 32V
